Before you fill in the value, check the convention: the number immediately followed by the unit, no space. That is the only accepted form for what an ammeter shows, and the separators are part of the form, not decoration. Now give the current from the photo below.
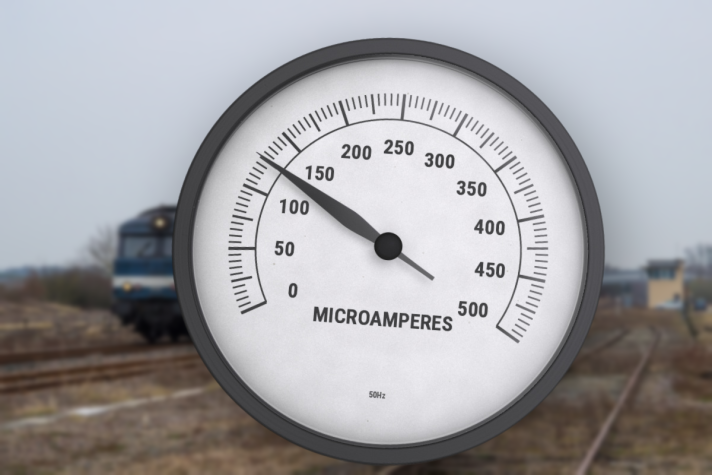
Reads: 125µA
